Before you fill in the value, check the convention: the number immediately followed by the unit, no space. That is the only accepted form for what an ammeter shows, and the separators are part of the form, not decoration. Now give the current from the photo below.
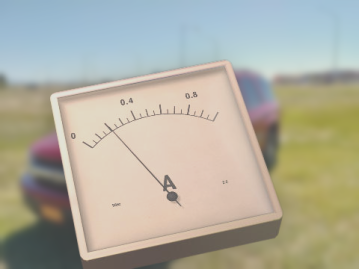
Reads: 0.2A
